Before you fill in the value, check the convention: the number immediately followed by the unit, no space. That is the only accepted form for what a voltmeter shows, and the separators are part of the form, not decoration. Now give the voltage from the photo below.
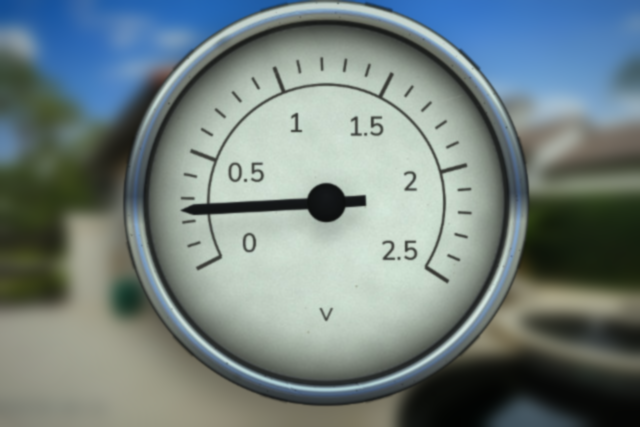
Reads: 0.25V
